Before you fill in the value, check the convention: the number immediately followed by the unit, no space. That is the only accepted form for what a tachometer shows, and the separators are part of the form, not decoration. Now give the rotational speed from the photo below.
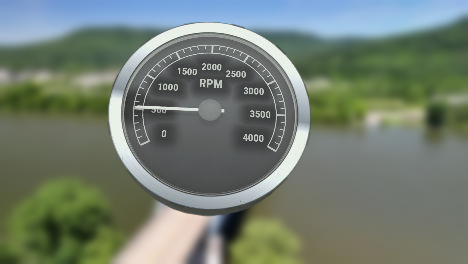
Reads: 500rpm
